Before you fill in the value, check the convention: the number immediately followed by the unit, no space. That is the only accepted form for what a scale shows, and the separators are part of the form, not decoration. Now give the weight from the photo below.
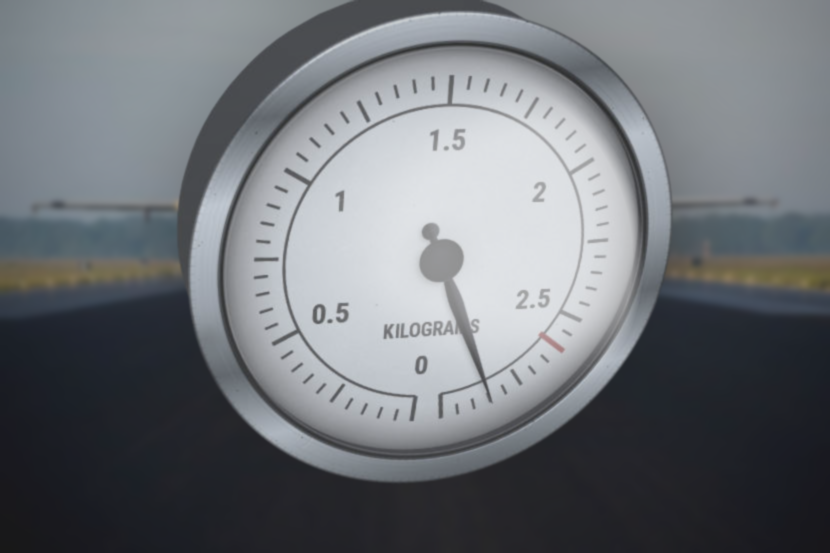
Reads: 2.85kg
